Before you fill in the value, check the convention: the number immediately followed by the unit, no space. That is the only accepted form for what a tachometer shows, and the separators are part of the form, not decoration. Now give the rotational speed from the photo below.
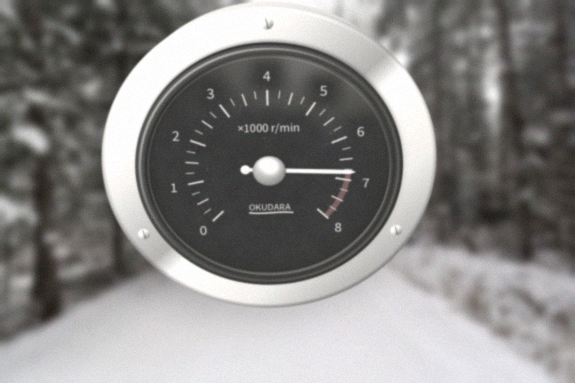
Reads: 6750rpm
